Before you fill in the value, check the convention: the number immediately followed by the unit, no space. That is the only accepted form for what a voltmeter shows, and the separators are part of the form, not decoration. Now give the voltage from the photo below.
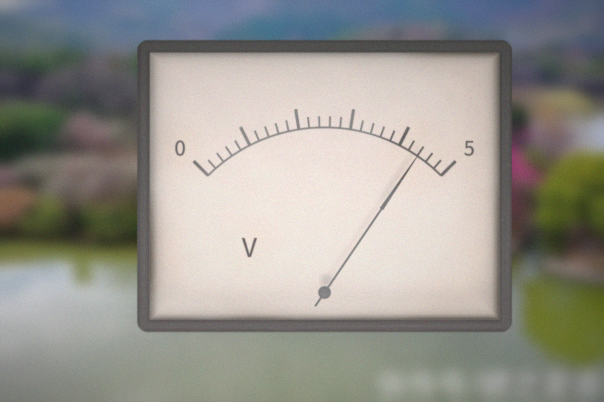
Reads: 4.4V
